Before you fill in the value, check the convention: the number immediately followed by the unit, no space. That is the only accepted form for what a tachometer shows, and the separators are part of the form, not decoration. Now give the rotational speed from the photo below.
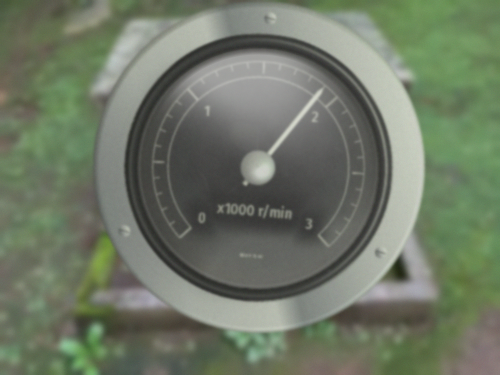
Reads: 1900rpm
